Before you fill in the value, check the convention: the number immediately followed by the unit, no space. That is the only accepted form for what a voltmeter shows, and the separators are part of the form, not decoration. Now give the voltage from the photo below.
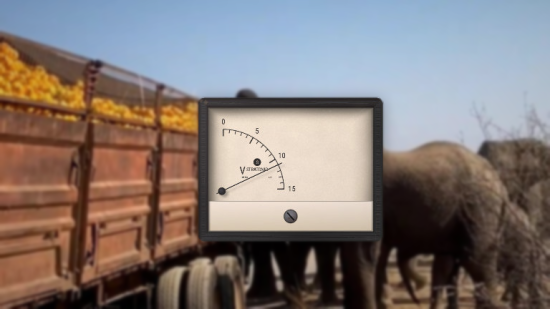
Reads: 11V
